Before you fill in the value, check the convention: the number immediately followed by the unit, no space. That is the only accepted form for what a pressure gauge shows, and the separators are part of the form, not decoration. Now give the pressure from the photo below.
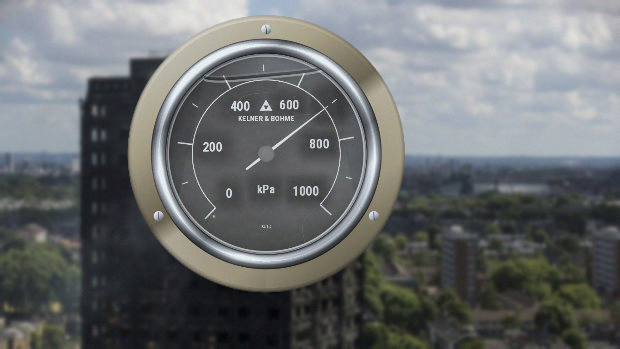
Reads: 700kPa
